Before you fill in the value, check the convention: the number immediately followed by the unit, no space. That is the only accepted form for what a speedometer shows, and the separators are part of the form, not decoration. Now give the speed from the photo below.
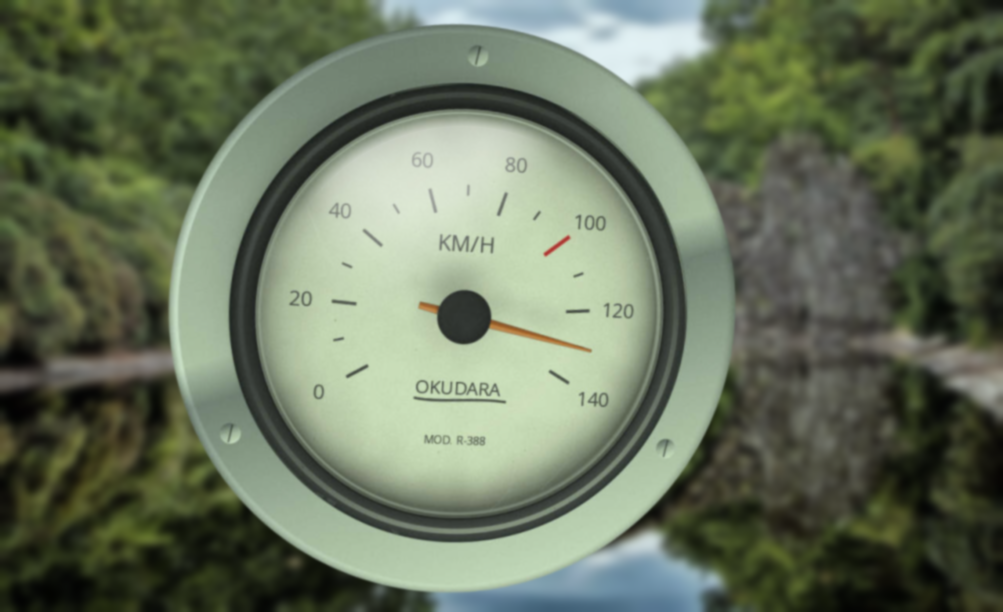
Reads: 130km/h
